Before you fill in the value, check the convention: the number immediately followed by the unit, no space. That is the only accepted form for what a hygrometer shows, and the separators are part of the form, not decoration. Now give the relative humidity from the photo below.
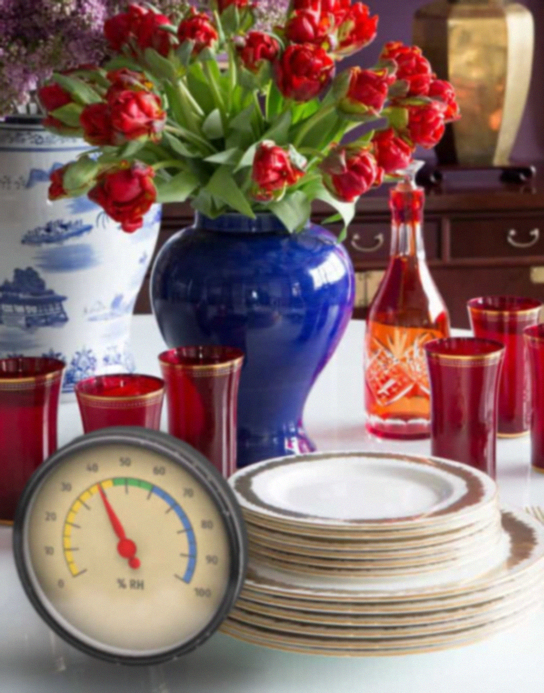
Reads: 40%
